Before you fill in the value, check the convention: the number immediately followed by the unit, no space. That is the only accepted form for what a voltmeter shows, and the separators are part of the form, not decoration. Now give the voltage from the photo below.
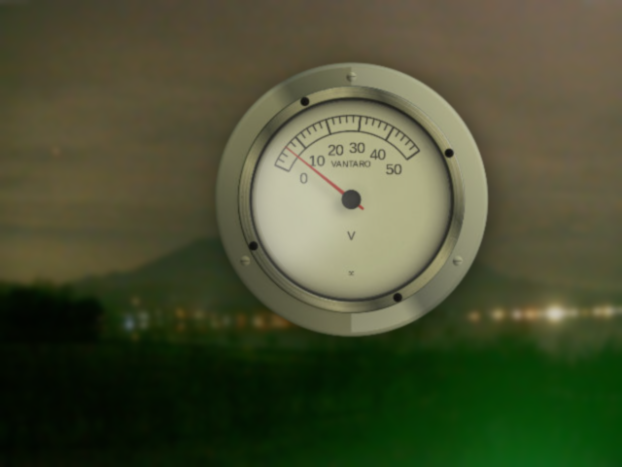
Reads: 6V
